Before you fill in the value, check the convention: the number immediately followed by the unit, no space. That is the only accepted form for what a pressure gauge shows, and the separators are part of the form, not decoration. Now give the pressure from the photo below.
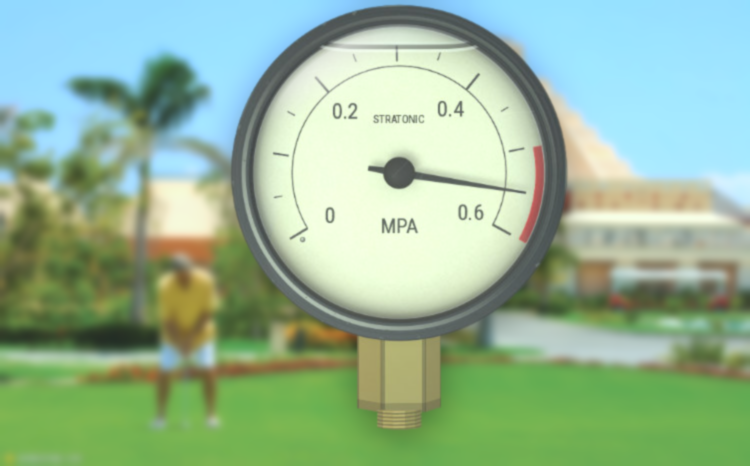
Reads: 0.55MPa
